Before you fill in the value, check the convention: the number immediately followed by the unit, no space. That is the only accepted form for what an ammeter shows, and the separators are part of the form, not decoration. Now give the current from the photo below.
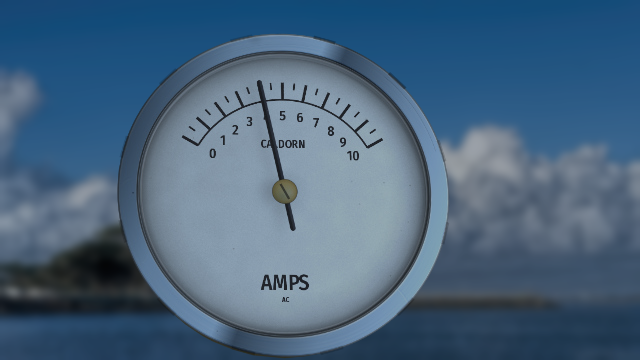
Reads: 4A
